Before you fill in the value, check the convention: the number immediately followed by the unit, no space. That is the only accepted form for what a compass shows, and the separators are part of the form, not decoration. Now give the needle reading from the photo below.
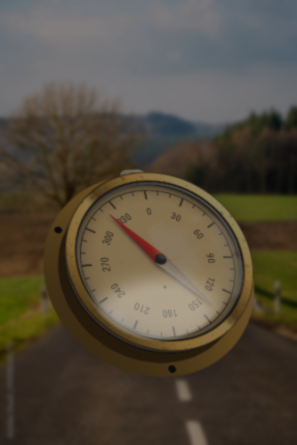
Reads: 320°
